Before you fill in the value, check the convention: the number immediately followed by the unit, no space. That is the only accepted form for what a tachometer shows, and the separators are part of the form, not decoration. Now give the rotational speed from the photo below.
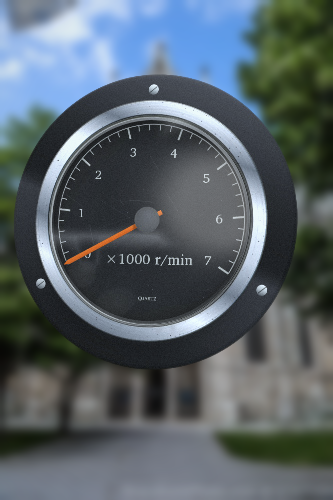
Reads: 0rpm
